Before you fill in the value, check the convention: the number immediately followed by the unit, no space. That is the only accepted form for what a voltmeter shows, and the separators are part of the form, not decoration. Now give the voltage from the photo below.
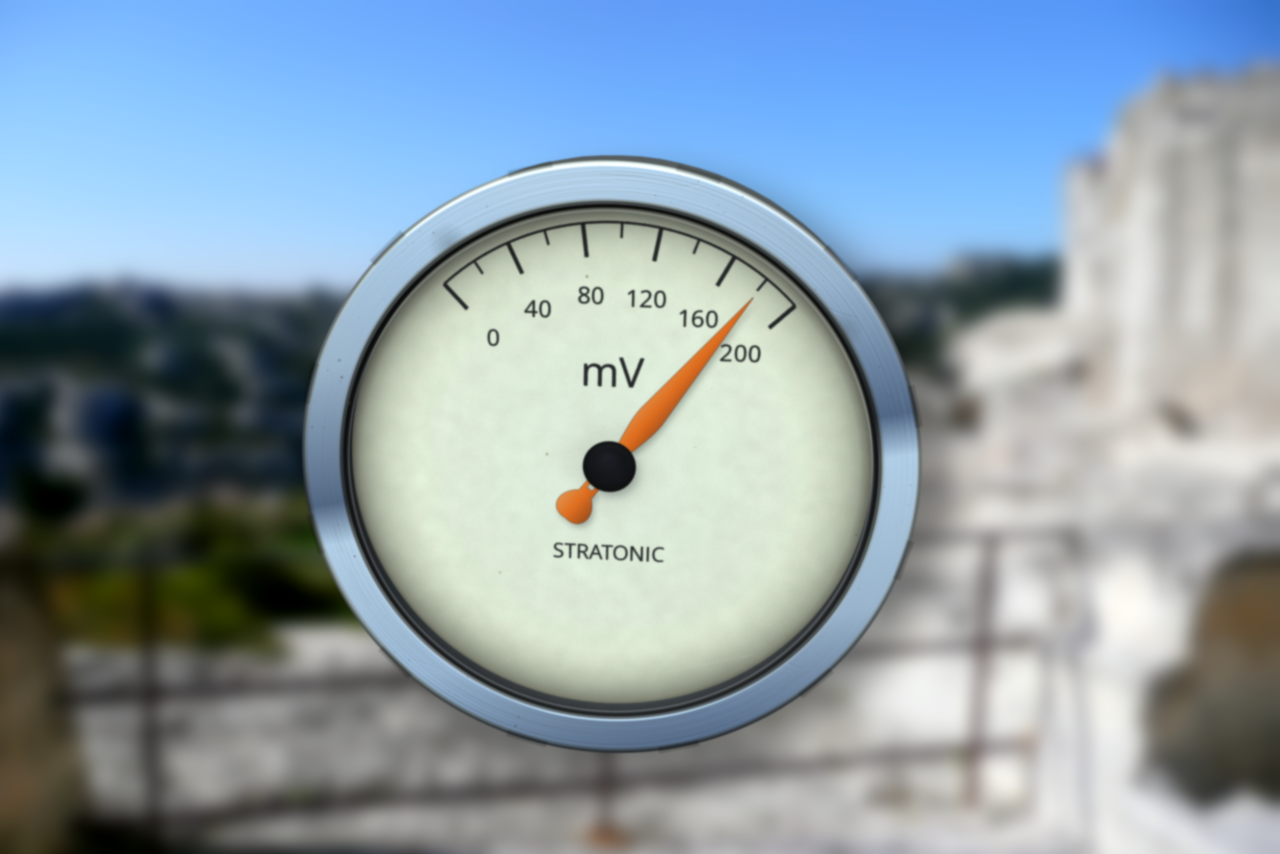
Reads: 180mV
